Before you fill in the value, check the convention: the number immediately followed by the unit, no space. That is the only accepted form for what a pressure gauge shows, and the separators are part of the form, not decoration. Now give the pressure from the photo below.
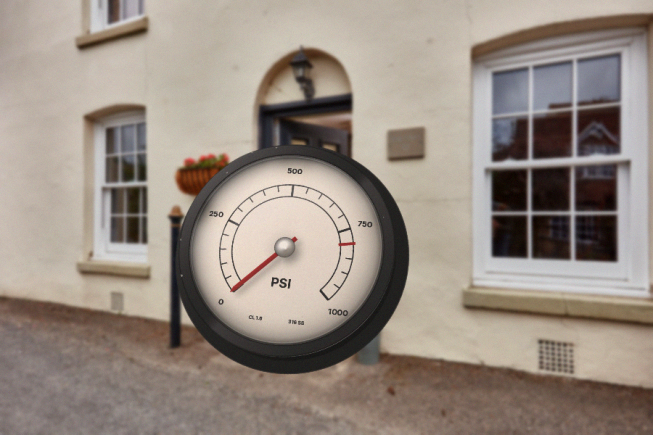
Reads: 0psi
